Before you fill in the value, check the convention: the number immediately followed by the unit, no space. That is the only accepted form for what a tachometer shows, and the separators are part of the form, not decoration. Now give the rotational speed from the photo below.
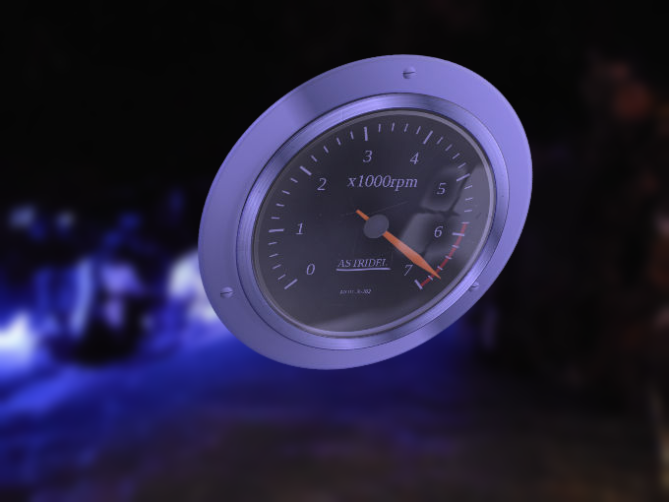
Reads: 6700rpm
